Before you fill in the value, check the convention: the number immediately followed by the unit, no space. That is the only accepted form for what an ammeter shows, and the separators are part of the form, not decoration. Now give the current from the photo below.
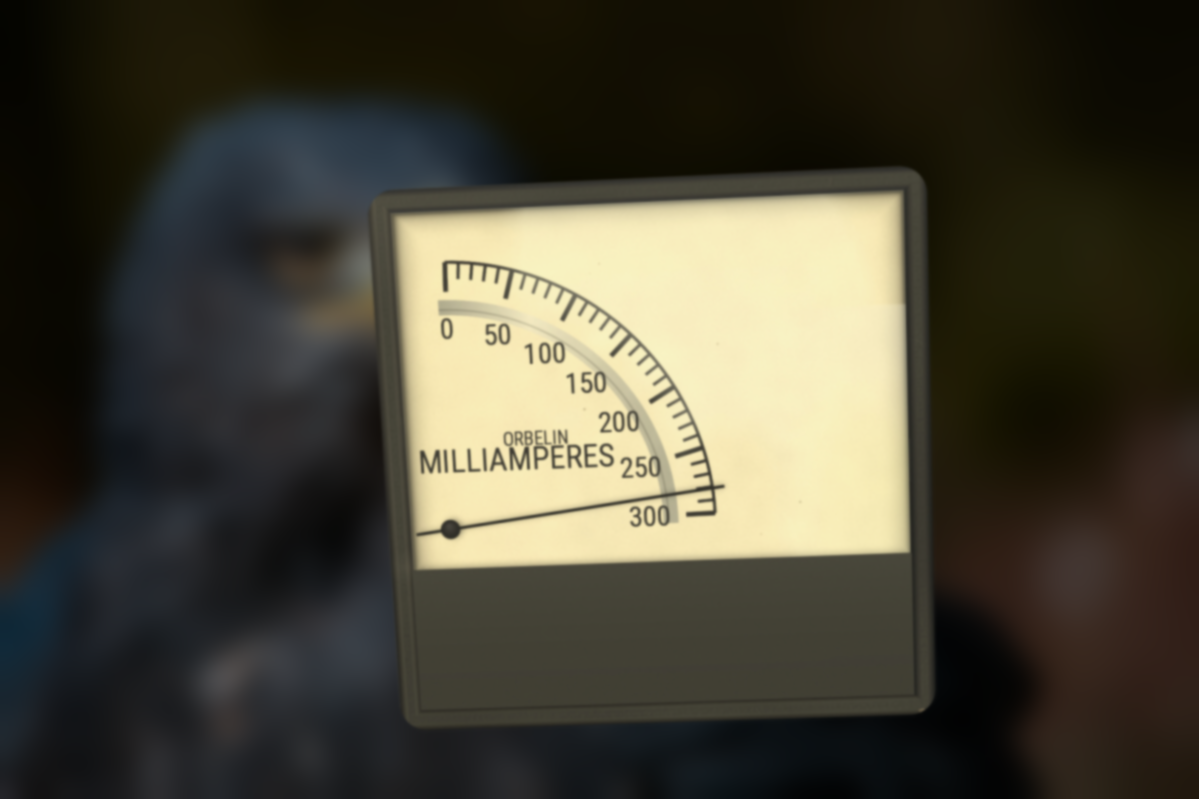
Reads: 280mA
